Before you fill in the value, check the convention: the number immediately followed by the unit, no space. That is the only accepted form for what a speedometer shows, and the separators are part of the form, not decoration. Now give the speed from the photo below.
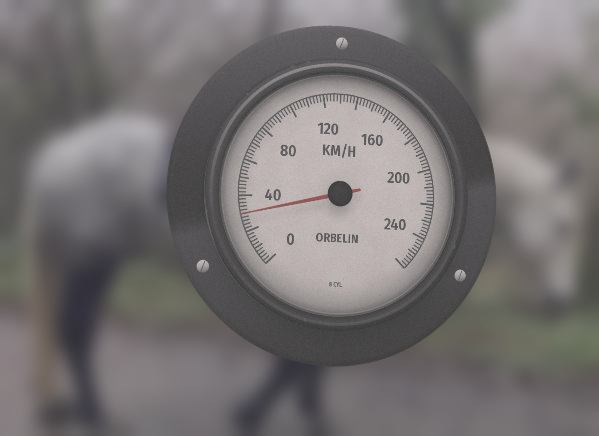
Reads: 30km/h
